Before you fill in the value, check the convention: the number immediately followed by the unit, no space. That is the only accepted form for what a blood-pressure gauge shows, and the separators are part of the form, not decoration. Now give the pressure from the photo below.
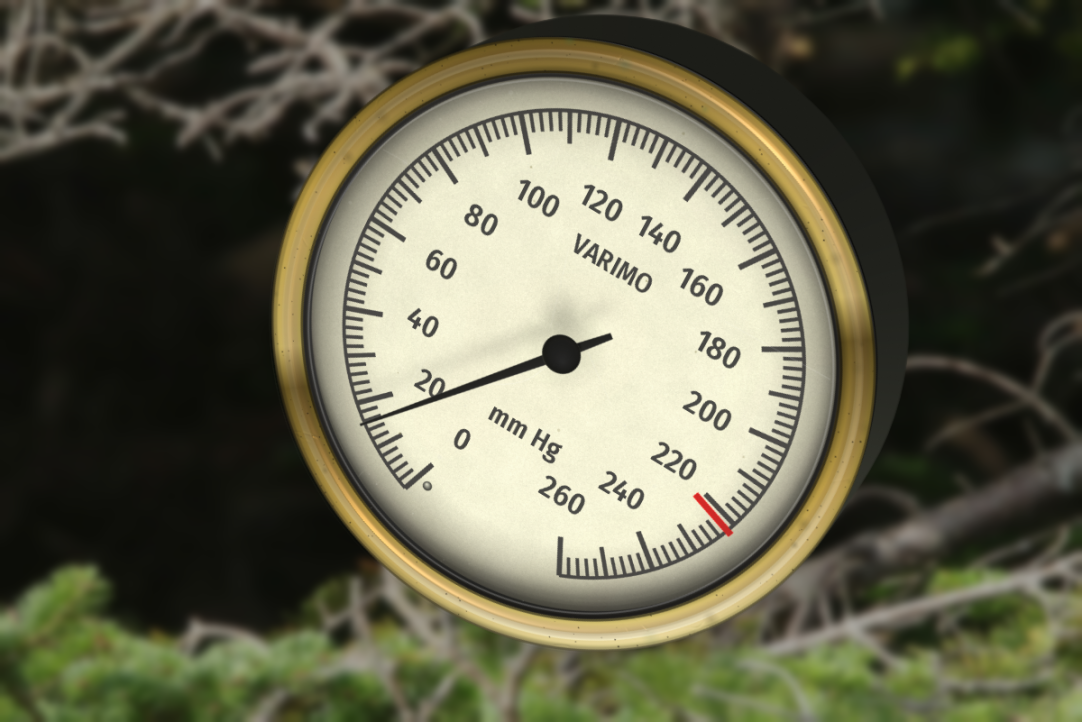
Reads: 16mmHg
